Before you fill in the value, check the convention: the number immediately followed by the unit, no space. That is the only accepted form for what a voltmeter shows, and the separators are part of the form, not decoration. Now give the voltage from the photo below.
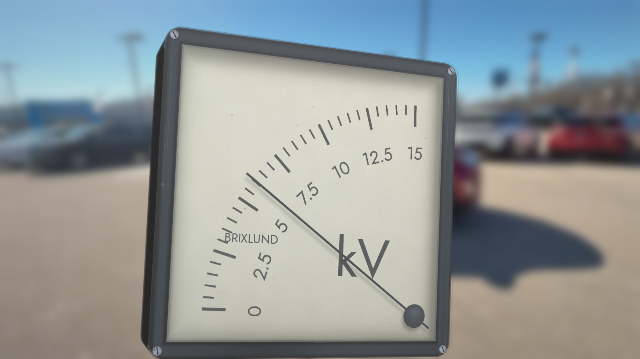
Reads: 6kV
